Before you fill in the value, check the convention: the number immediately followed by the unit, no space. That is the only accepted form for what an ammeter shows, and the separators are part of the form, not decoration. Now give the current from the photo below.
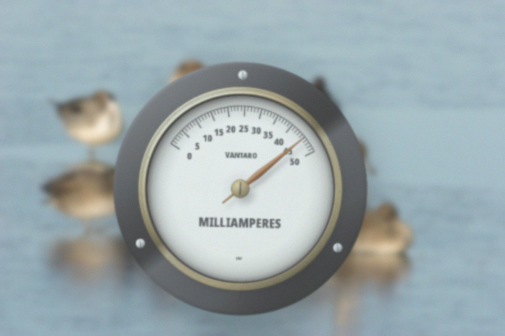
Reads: 45mA
